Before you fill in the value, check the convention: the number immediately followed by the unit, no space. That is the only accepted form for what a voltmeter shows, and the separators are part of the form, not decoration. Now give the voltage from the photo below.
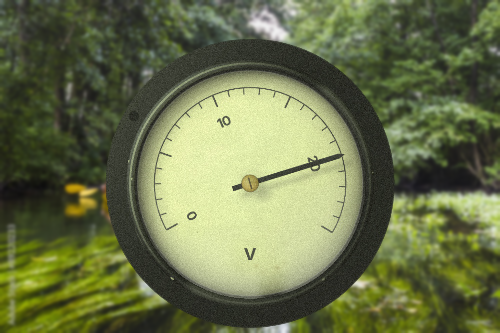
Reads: 20V
